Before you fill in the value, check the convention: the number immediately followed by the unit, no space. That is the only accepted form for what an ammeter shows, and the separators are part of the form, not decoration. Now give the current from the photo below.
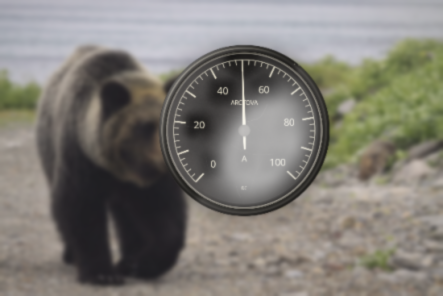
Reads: 50A
